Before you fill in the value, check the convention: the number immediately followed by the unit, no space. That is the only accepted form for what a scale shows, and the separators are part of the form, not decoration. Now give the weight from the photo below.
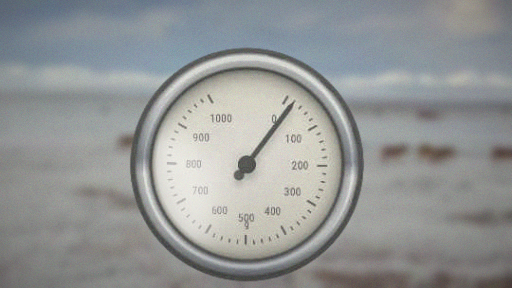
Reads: 20g
